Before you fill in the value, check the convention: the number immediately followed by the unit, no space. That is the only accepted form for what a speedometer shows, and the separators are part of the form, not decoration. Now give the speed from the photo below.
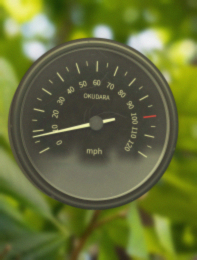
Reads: 7.5mph
